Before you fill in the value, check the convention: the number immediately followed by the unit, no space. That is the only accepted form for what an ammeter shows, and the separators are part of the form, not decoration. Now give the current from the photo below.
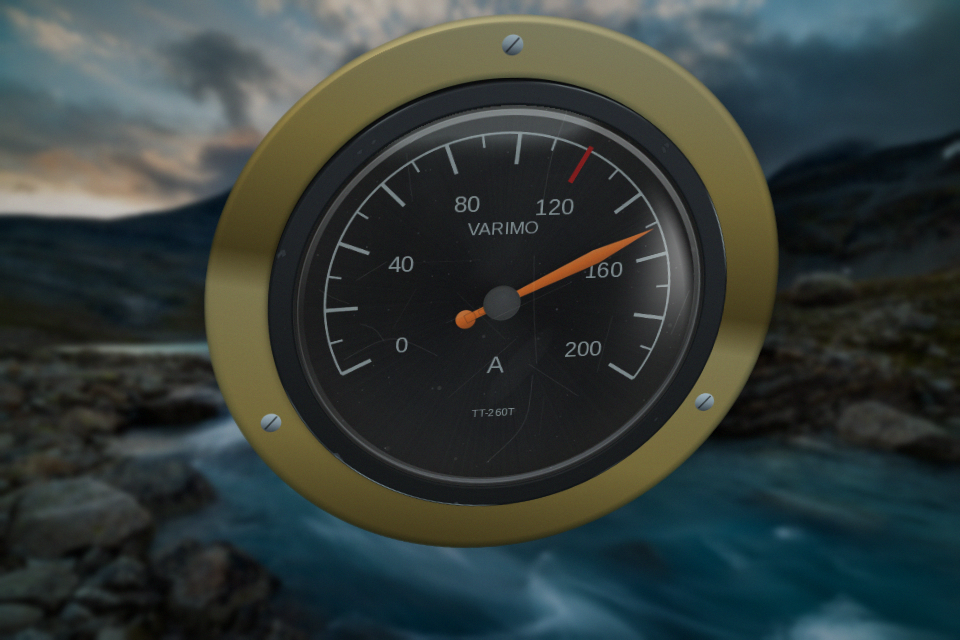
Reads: 150A
